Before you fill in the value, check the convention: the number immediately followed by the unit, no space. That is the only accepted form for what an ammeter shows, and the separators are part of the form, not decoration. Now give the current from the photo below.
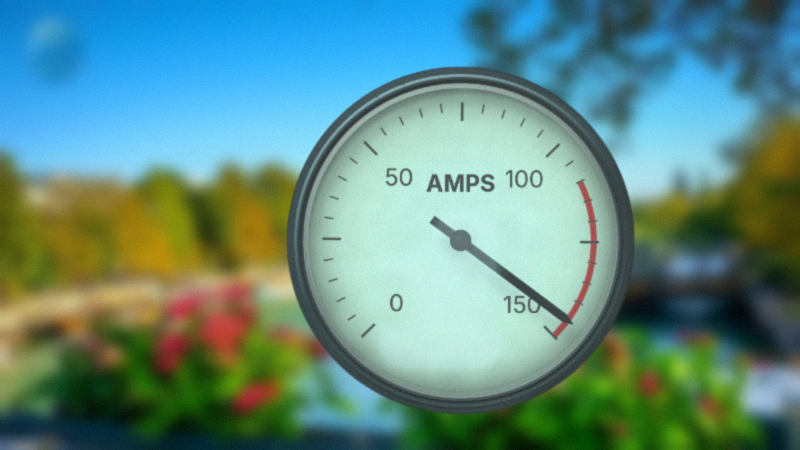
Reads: 145A
